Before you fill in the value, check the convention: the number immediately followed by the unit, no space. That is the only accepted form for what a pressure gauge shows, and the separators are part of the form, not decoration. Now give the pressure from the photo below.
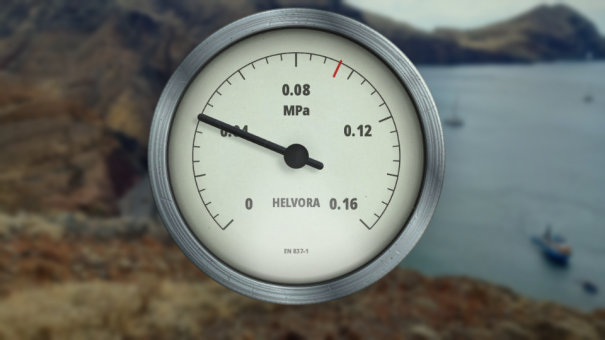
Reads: 0.04MPa
